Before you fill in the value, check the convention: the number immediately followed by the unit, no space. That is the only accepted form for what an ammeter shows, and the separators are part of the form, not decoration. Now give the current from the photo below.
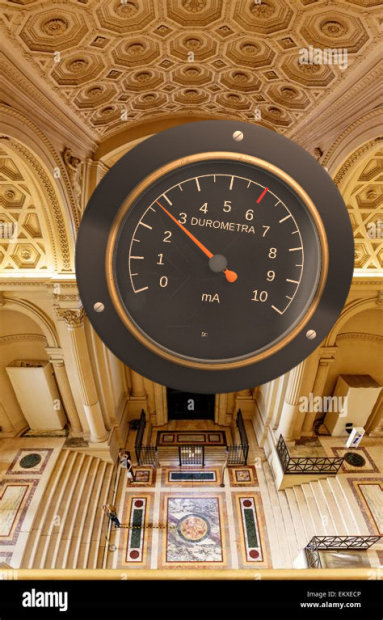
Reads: 2.75mA
